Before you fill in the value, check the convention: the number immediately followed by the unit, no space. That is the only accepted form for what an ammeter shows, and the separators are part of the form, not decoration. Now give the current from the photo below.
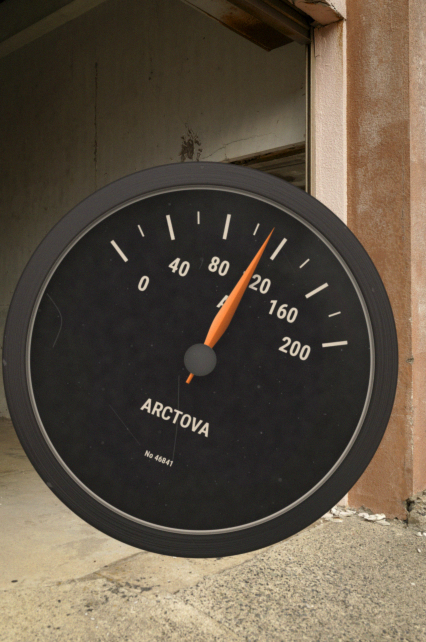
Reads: 110A
